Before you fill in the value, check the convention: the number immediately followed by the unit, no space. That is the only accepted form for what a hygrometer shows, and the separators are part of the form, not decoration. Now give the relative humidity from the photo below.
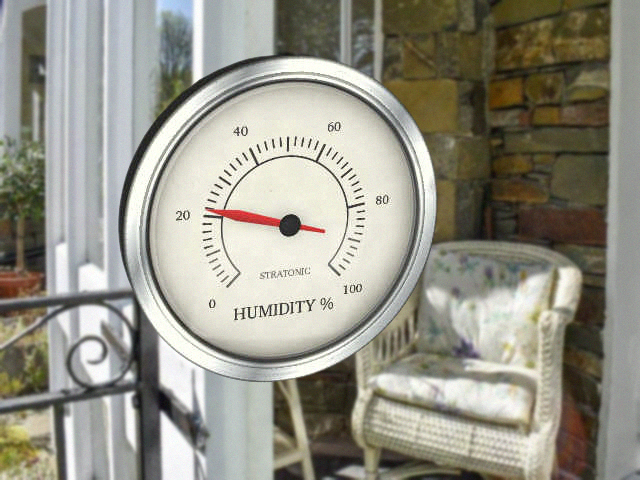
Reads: 22%
